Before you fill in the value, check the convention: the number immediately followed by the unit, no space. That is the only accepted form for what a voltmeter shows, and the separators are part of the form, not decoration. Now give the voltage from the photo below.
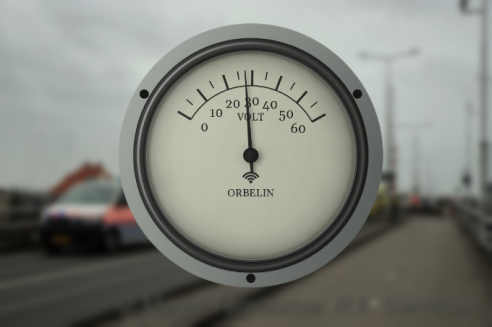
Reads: 27.5V
